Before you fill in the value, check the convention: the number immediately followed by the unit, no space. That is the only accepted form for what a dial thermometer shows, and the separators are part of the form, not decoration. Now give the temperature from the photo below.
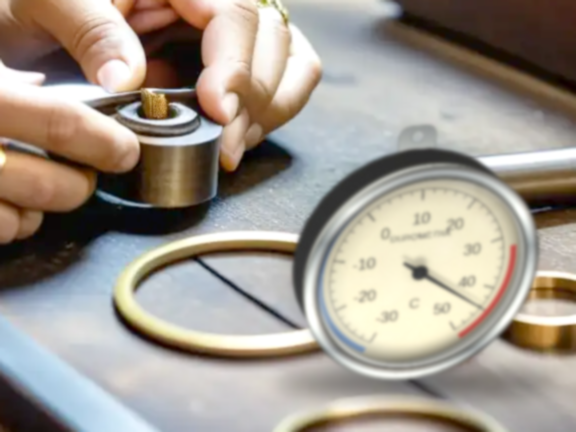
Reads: 44°C
